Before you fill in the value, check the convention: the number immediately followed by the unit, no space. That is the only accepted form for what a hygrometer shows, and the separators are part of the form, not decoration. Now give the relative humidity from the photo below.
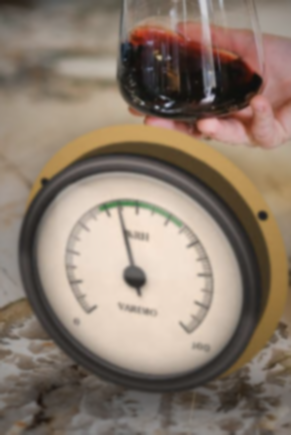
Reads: 45%
